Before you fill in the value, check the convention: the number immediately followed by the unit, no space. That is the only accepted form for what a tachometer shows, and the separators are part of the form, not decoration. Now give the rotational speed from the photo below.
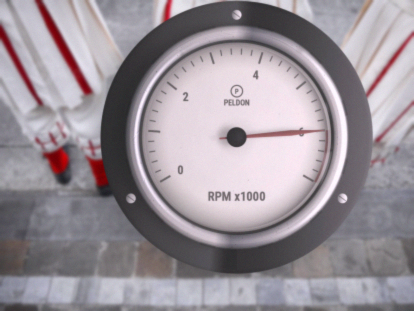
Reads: 6000rpm
